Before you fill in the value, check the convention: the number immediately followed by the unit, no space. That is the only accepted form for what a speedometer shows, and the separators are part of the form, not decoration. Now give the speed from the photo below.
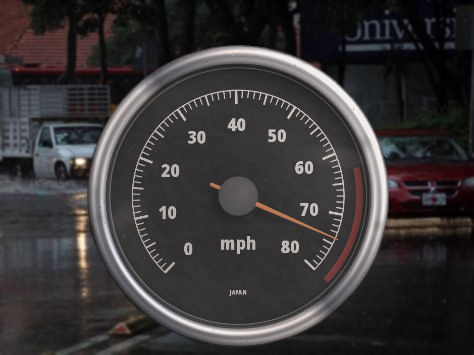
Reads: 74mph
